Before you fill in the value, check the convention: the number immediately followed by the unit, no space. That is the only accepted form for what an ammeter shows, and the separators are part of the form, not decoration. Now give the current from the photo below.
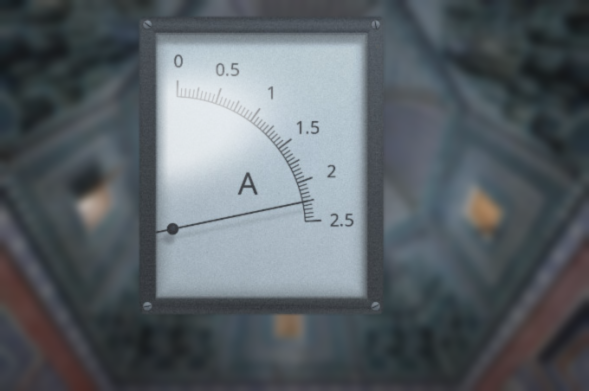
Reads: 2.25A
